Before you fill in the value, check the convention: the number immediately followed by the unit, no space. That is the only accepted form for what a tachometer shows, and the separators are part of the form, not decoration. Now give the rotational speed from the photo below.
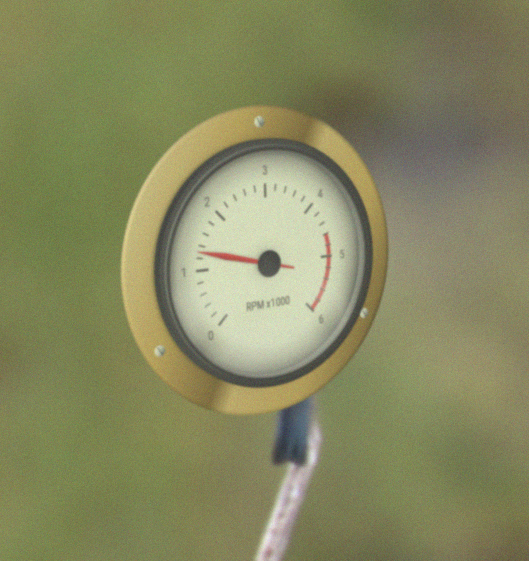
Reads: 1300rpm
